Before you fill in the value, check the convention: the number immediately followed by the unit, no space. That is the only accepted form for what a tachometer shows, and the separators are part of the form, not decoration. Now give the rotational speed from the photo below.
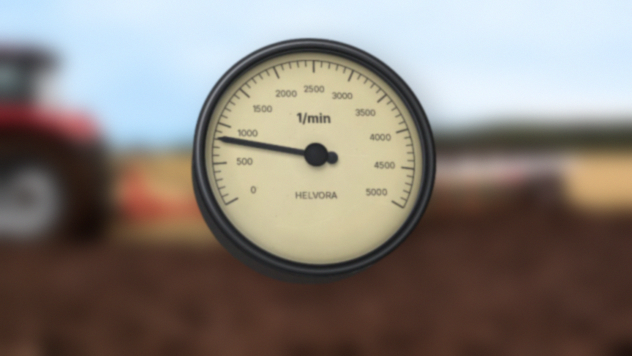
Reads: 800rpm
